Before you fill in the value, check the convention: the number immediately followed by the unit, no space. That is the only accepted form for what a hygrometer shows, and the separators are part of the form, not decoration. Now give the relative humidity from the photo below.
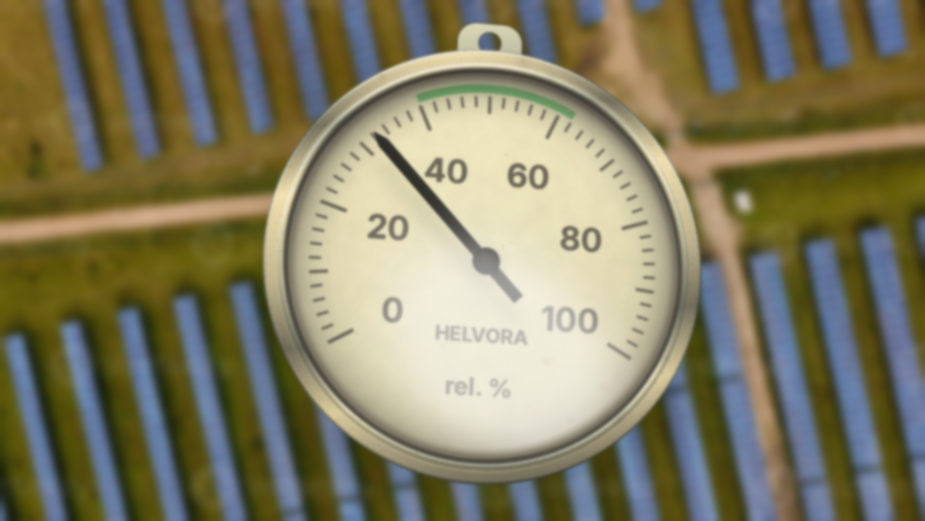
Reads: 32%
